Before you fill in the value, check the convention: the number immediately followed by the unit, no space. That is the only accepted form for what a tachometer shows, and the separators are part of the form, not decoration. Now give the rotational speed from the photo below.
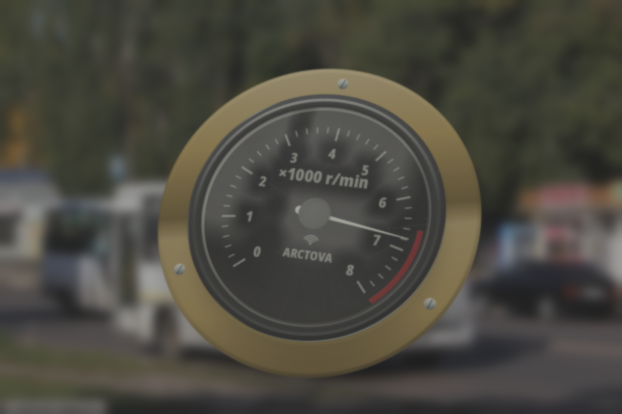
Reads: 6800rpm
